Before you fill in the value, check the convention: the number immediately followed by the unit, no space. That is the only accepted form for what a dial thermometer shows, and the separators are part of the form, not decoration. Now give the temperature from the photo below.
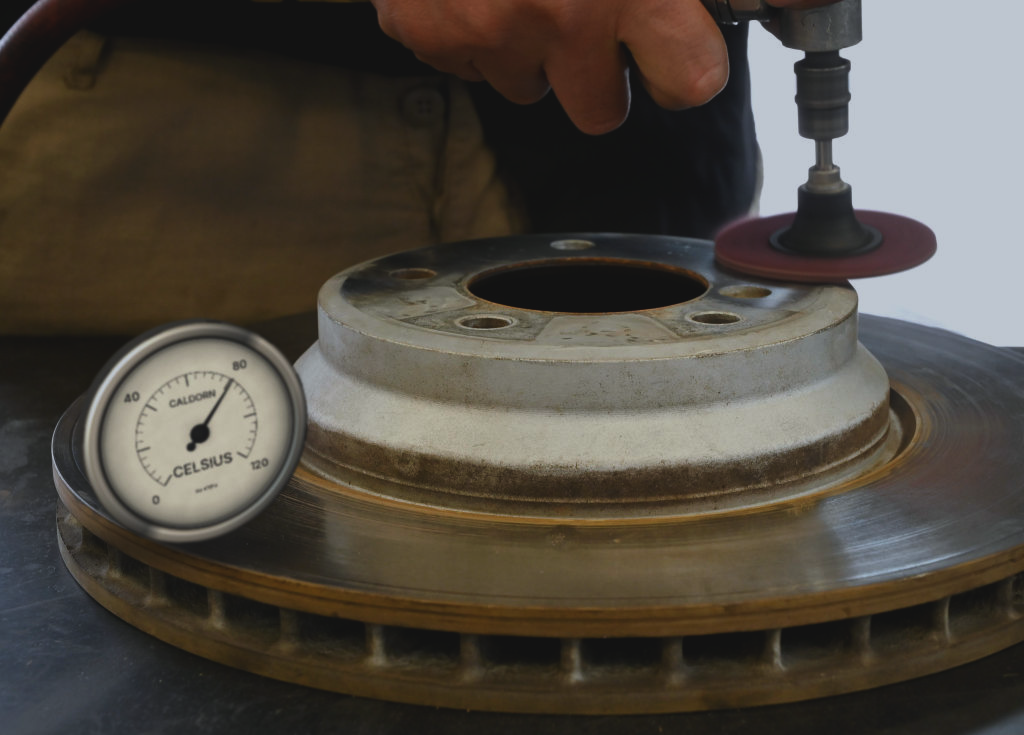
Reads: 80°C
